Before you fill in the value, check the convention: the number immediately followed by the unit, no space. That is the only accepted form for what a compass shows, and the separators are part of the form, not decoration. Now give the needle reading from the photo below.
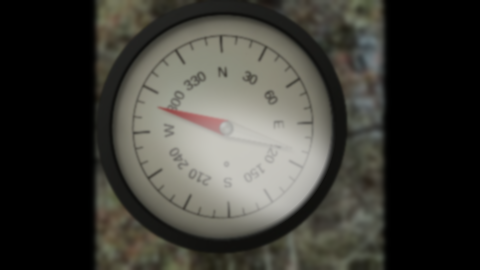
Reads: 290°
